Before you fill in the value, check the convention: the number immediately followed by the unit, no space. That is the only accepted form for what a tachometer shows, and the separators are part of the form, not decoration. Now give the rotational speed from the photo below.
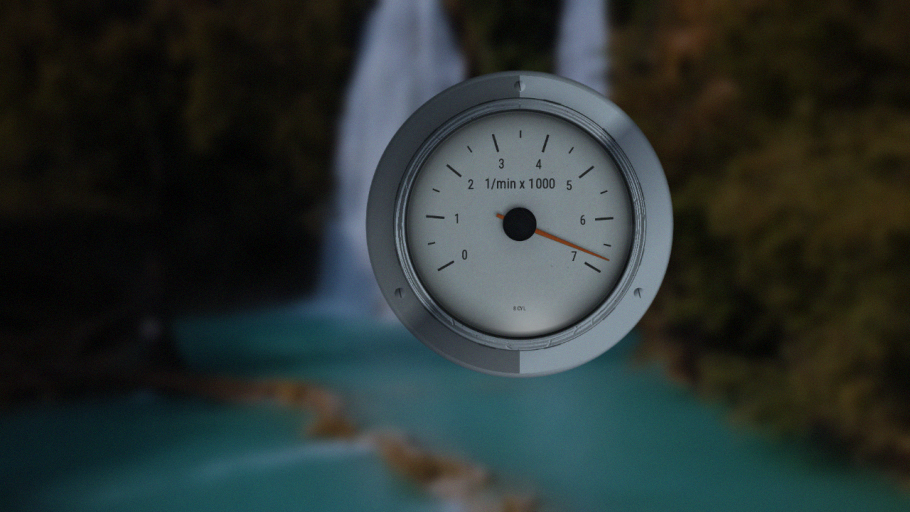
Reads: 6750rpm
